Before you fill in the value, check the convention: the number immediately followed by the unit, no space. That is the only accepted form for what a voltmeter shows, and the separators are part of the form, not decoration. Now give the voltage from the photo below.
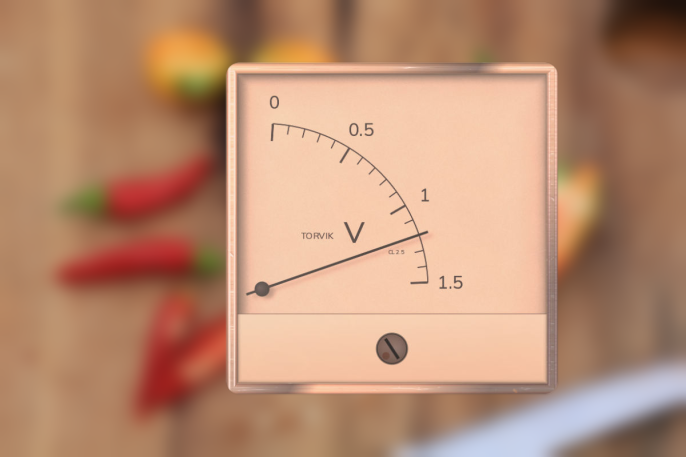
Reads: 1.2V
